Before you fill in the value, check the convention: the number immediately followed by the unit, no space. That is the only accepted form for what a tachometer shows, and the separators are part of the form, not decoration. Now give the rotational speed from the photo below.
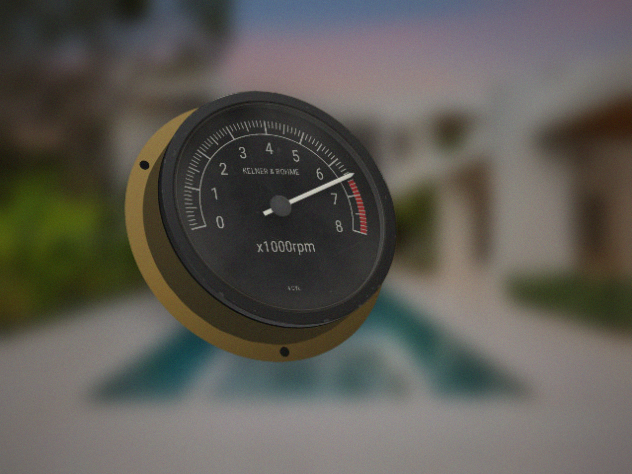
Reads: 6500rpm
